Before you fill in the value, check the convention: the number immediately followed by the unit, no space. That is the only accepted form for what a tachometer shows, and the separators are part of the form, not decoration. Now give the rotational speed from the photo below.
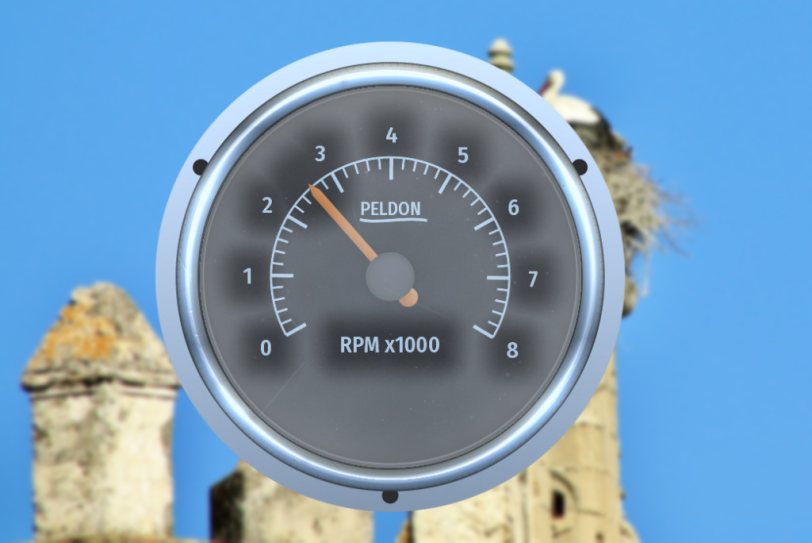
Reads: 2600rpm
